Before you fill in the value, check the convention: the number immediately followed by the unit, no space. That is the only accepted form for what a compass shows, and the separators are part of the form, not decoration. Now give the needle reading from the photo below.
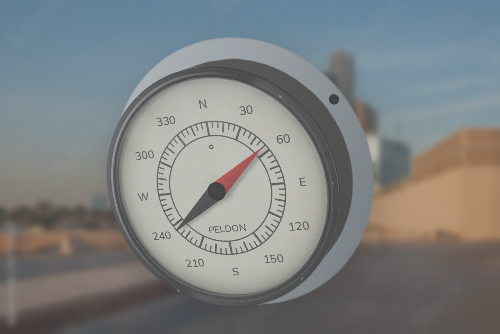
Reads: 55°
